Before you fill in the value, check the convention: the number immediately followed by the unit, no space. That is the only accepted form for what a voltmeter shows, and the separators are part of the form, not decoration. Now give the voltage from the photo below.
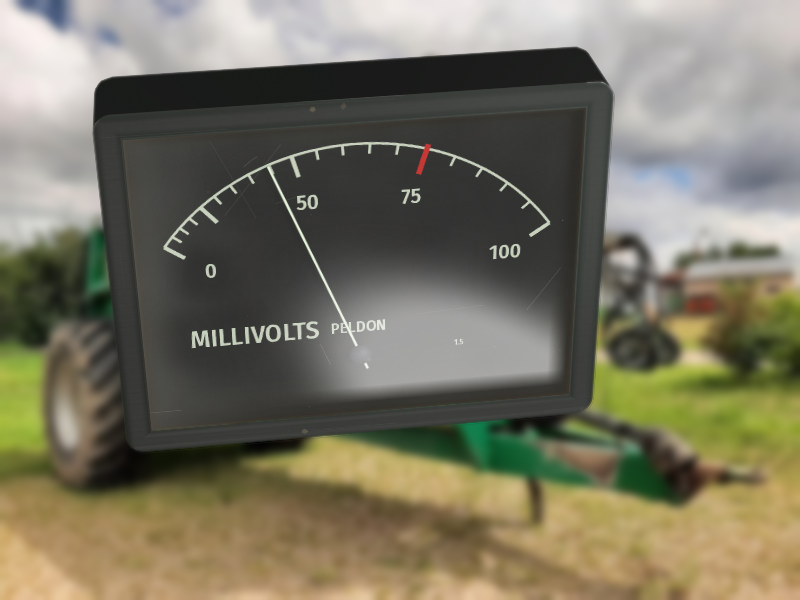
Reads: 45mV
